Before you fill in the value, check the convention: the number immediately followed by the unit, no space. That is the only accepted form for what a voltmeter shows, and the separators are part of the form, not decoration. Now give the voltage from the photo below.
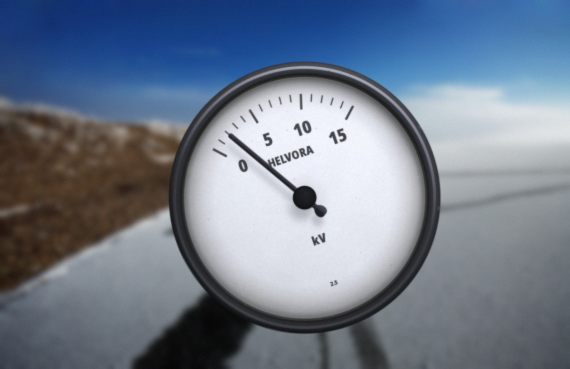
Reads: 2kV
